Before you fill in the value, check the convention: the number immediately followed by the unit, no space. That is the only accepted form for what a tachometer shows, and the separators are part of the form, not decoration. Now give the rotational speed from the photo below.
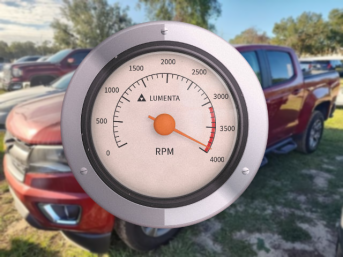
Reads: 3900rpm
